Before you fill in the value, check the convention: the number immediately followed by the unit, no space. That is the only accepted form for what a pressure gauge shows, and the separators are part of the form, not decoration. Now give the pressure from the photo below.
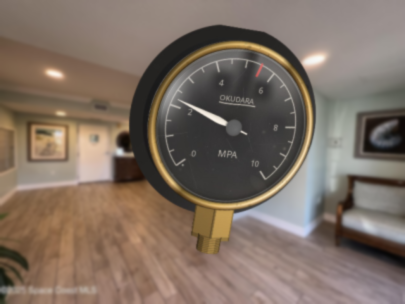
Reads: 2.25MPa
